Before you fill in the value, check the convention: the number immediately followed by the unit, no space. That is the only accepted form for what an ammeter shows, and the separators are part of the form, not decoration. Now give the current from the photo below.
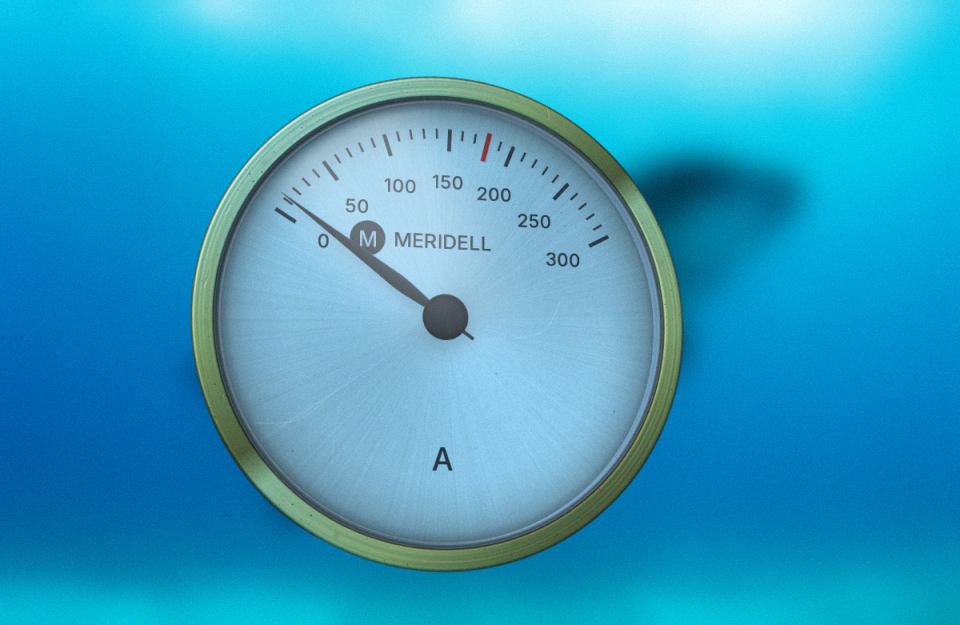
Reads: 10A
